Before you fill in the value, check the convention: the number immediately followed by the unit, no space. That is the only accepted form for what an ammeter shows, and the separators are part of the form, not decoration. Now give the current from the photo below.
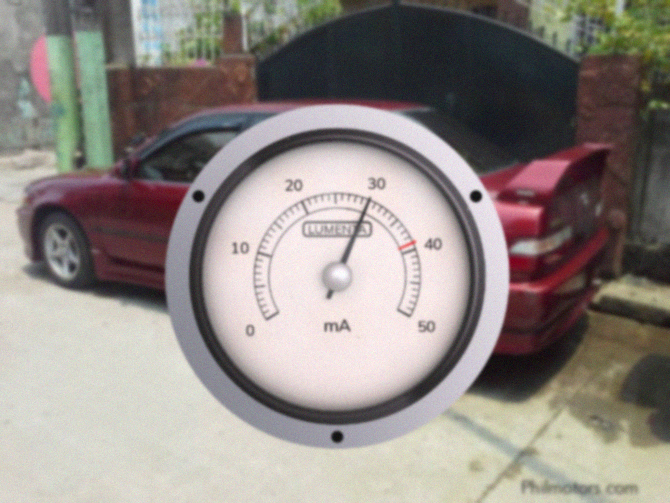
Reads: 30mA
